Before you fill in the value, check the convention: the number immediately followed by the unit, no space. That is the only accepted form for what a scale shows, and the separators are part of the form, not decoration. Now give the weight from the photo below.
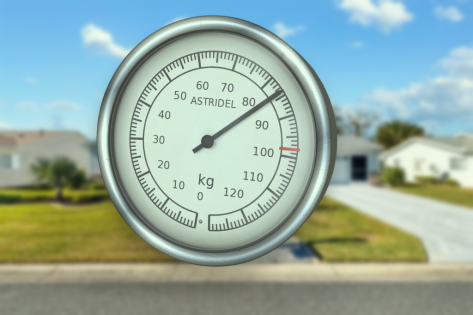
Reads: 84kg
